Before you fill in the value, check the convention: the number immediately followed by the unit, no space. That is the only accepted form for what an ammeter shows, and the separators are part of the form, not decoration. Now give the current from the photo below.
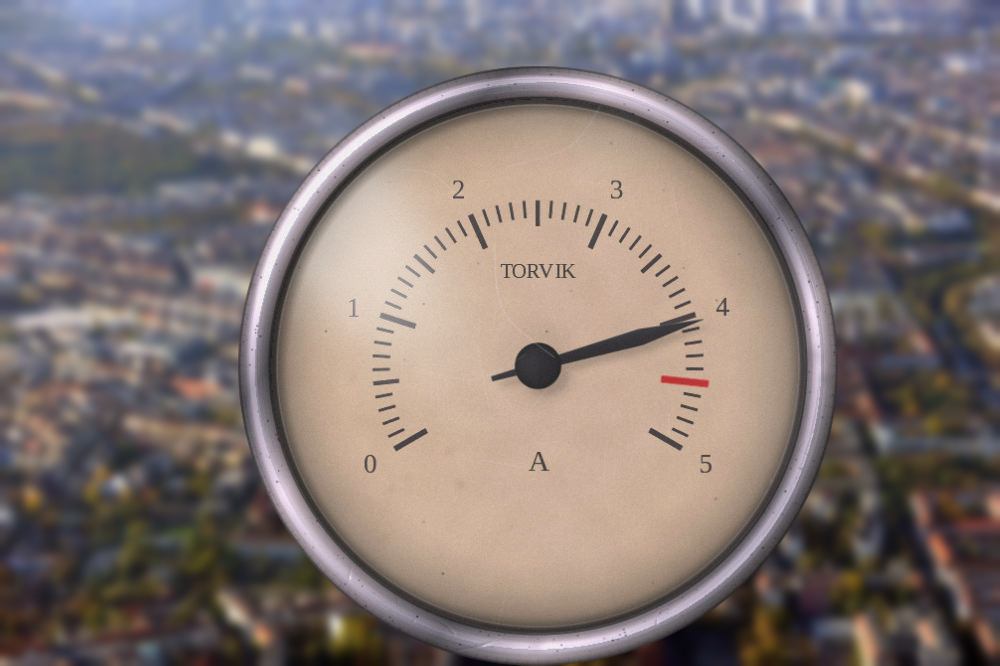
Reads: 4.05A
